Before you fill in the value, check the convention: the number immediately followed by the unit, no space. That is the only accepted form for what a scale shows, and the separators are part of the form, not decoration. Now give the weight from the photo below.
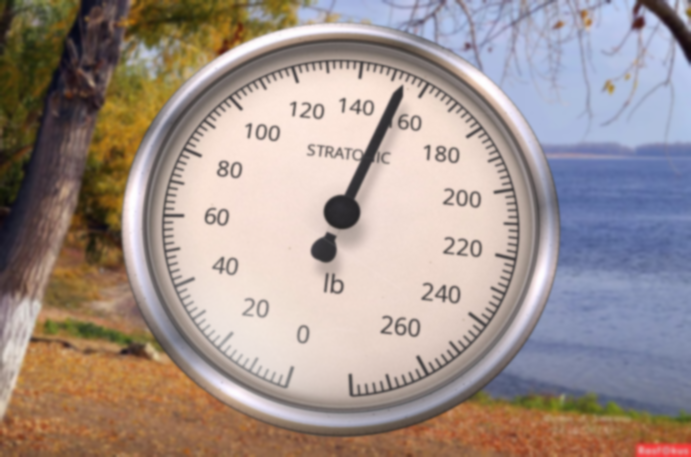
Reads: 154lb
